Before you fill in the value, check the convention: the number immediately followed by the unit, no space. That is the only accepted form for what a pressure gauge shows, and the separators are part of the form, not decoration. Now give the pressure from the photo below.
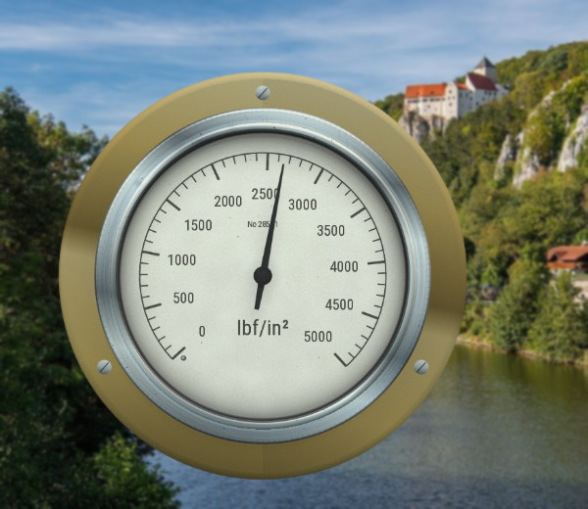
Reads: 2650psi
